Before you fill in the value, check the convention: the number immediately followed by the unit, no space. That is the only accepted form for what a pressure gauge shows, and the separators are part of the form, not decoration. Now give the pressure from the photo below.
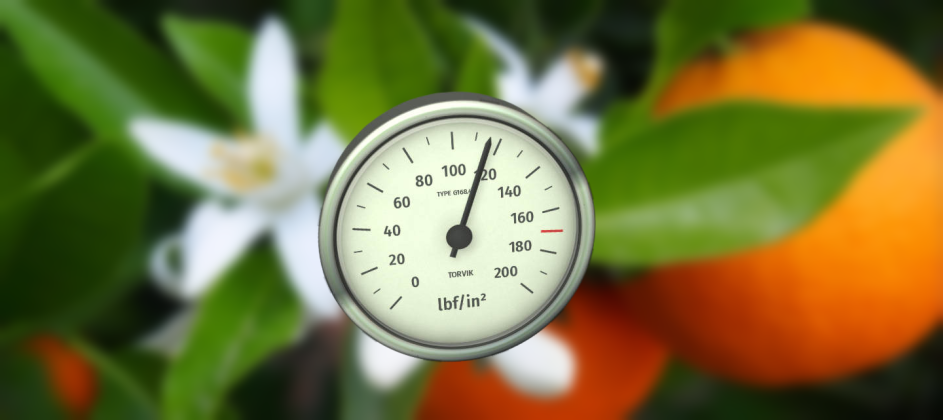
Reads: 115psi
